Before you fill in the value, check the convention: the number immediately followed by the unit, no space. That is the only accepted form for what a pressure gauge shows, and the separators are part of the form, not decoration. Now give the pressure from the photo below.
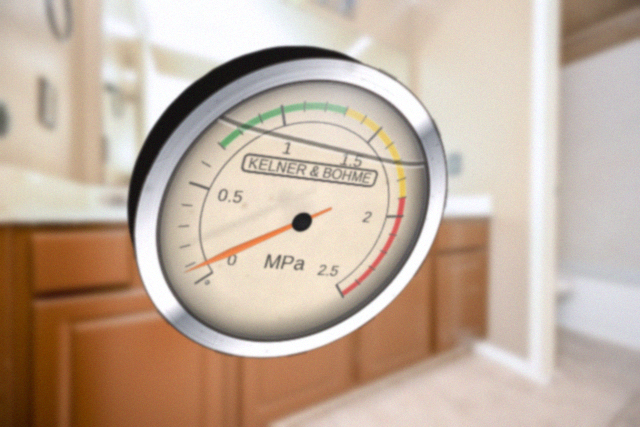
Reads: 0.1MPa
